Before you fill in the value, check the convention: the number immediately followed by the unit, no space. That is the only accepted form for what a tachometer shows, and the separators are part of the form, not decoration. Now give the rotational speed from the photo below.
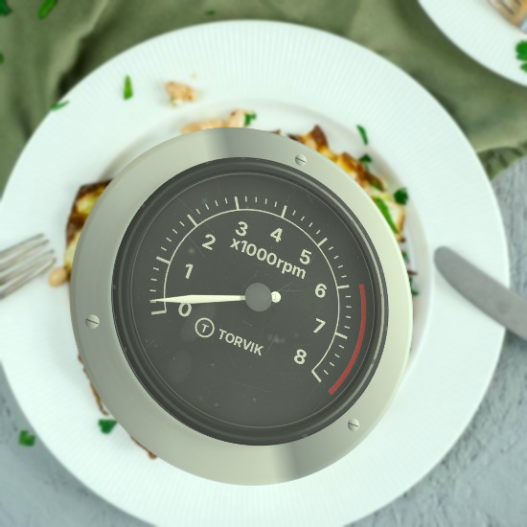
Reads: 200rpm
